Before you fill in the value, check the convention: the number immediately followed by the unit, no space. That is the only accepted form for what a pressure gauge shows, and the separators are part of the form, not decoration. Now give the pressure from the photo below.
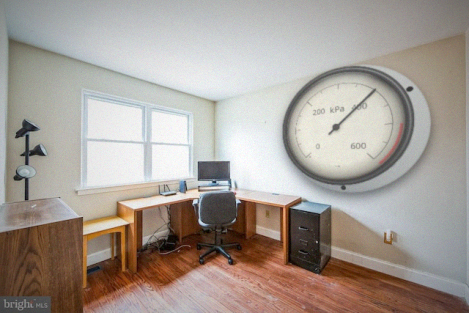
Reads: 400kPa
